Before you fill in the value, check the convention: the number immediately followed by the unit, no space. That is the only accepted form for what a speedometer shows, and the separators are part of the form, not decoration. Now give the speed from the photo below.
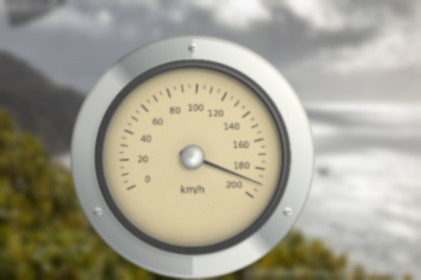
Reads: 190km/h
